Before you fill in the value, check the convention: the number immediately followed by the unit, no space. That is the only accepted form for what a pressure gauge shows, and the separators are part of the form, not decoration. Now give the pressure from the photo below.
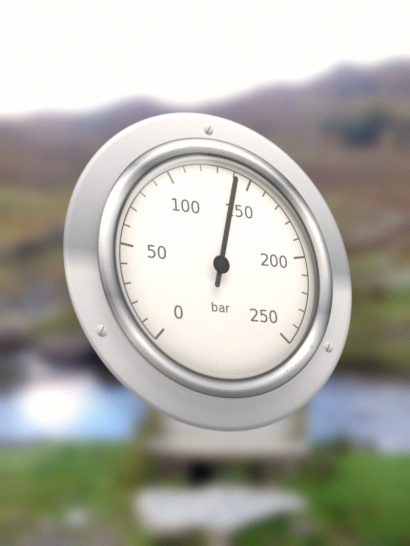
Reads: 140bar
